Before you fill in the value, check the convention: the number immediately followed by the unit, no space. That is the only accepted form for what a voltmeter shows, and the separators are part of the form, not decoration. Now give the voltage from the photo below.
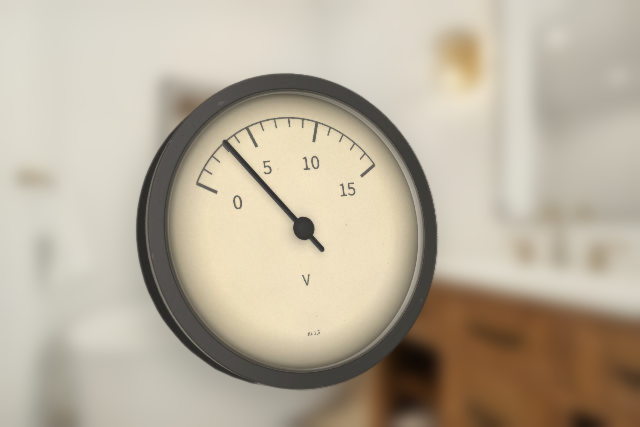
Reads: 3V
